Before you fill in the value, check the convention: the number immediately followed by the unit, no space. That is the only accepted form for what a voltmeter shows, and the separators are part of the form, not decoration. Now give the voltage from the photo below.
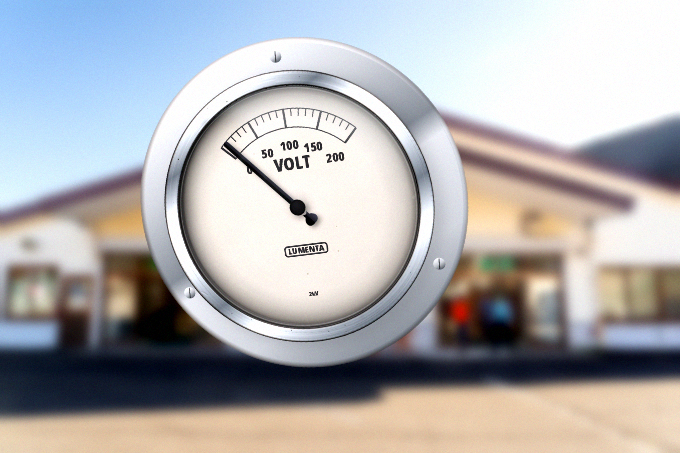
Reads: 10V
